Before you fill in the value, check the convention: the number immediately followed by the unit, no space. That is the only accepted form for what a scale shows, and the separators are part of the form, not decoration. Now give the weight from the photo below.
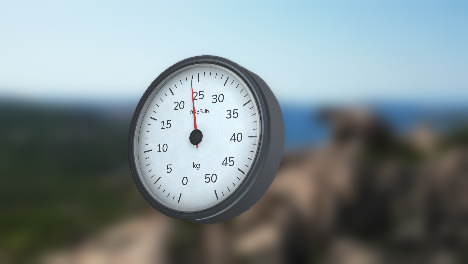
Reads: 24kg
